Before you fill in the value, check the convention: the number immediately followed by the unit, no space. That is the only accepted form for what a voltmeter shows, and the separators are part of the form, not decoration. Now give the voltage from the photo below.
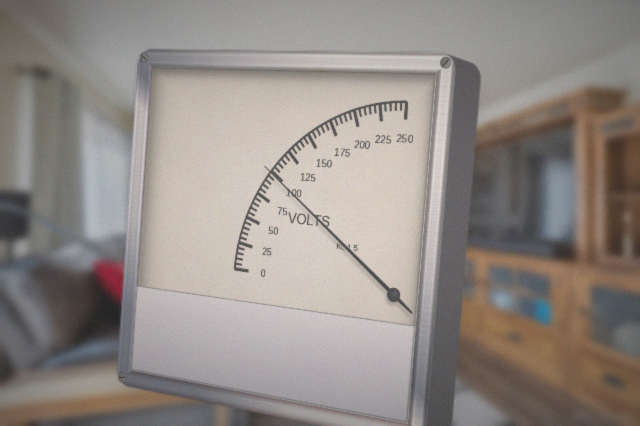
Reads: 100V
